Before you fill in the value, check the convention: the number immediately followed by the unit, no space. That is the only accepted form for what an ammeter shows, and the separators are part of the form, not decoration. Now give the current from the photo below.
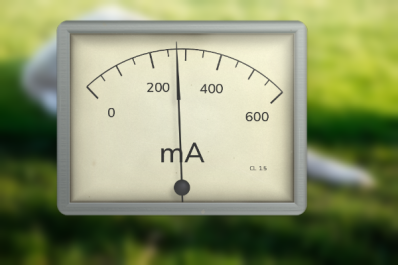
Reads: 275mA
